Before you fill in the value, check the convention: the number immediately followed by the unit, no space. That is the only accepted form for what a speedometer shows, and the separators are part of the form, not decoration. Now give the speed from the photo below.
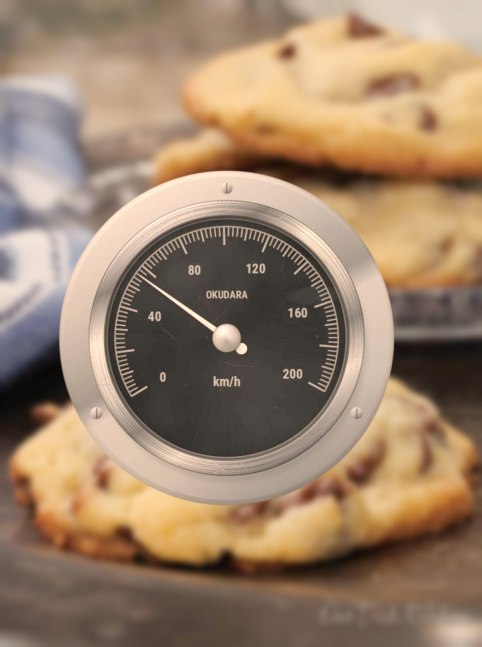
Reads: 56km/h
